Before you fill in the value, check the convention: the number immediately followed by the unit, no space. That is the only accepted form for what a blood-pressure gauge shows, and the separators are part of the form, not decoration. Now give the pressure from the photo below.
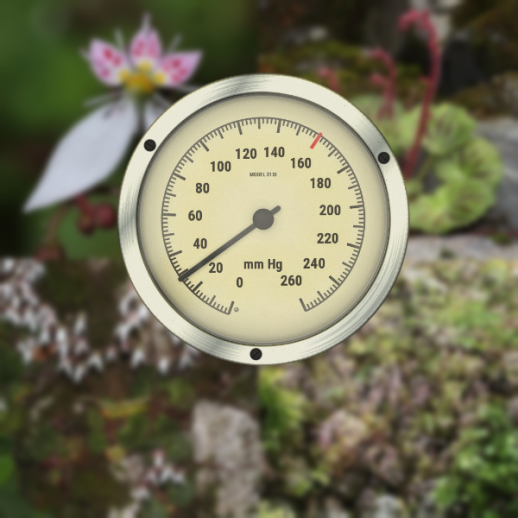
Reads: 28mmHg
